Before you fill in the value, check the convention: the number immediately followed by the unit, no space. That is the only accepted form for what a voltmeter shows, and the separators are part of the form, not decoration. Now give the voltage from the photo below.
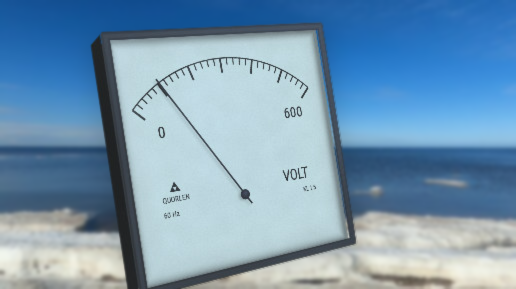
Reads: 100V
